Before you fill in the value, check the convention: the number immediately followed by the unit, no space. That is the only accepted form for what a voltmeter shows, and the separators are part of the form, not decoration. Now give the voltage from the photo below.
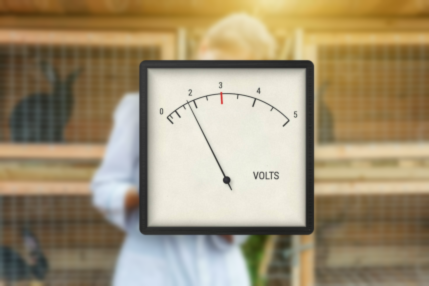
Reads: 1.75V
